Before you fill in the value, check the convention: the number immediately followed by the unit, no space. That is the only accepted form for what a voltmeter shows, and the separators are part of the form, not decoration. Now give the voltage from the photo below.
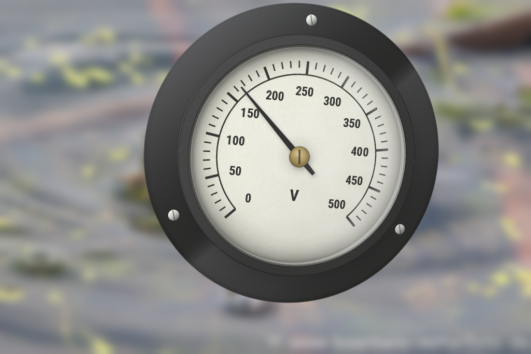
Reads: 165V
